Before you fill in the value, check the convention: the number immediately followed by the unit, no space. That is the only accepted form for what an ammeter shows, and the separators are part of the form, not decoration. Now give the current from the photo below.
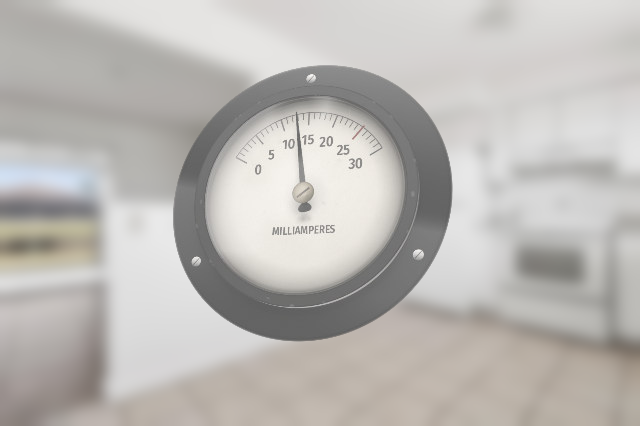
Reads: 13mA
